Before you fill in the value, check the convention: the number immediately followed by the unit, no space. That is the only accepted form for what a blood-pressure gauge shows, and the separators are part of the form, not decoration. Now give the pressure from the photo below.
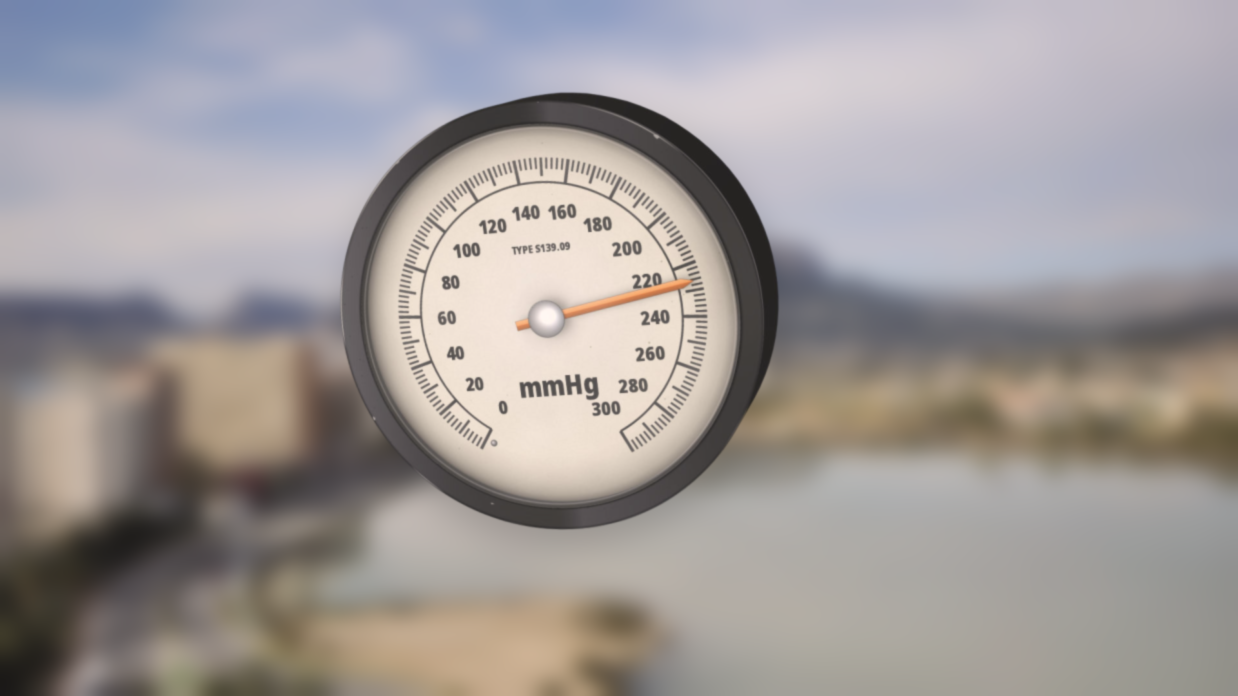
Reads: 226mmHg
